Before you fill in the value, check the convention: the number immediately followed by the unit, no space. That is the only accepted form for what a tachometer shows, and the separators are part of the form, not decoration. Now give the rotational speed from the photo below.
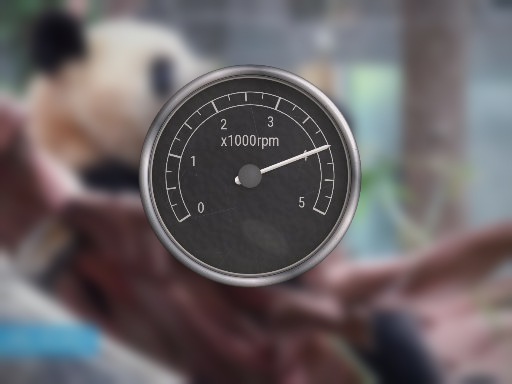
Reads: 4000rpm
